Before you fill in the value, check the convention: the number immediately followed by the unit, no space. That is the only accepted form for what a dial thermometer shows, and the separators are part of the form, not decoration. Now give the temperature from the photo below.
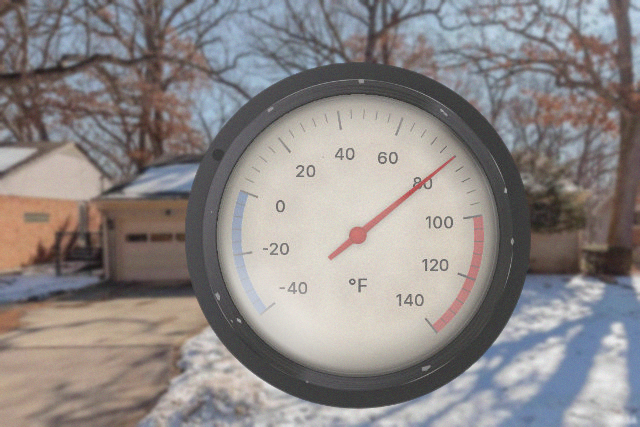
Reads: 80°F
